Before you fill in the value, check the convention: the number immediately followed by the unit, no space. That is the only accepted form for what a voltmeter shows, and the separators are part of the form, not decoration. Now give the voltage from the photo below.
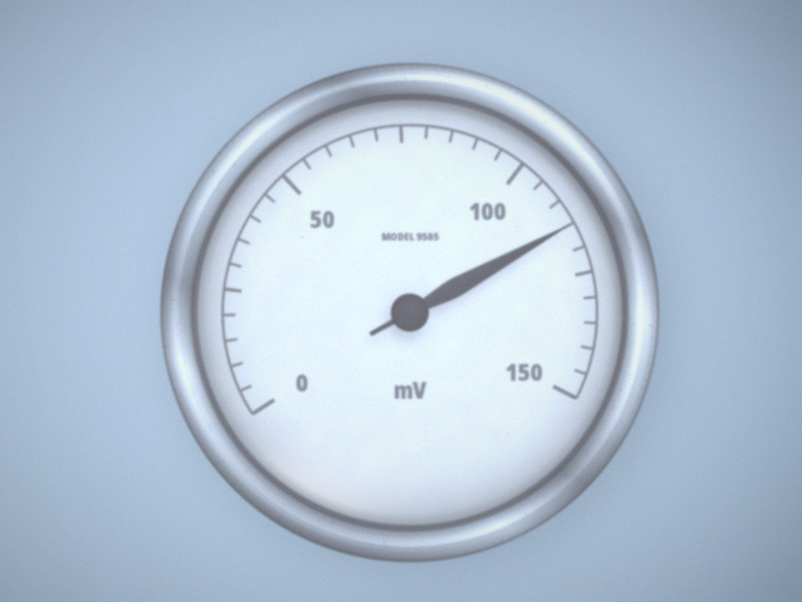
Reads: 115mV
